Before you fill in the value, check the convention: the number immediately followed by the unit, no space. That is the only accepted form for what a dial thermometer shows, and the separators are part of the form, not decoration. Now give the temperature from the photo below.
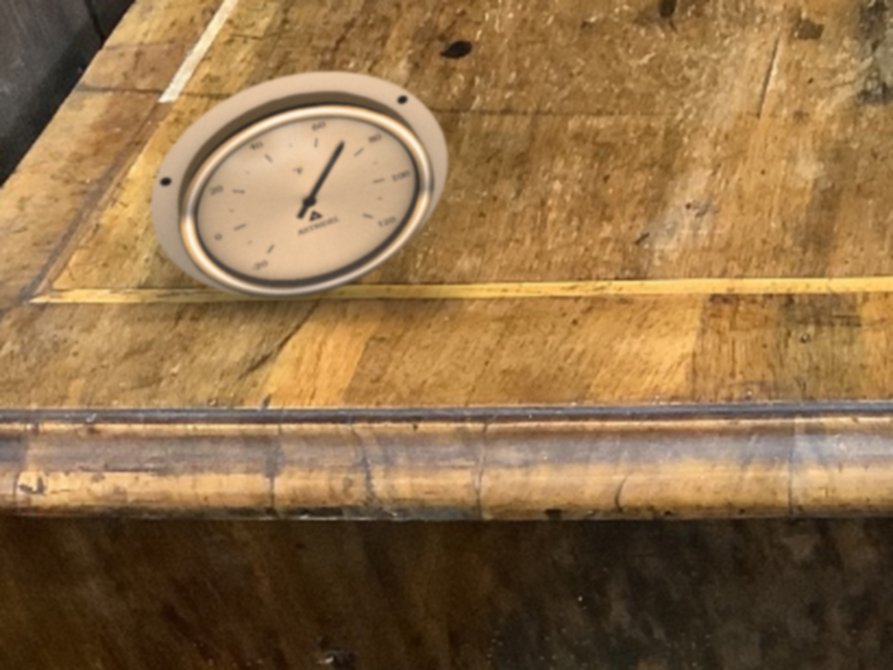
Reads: 70°F
